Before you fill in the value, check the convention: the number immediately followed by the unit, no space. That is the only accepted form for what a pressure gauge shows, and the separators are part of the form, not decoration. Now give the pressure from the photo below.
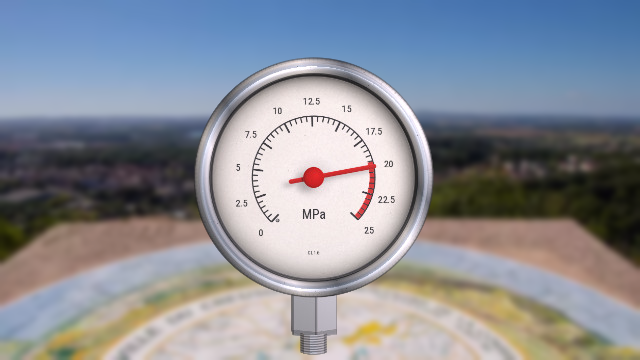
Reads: 20MPa
